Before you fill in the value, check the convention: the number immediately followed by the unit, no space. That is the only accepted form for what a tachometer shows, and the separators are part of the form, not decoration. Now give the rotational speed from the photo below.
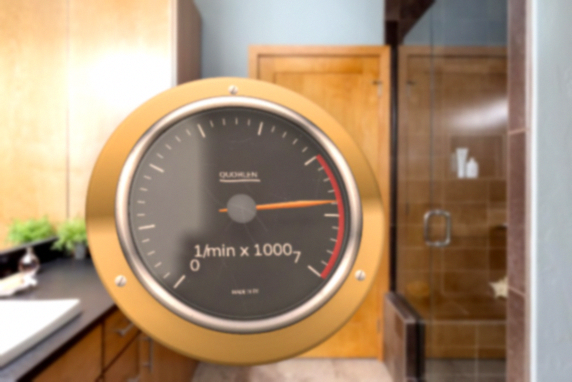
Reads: 5800rpm
